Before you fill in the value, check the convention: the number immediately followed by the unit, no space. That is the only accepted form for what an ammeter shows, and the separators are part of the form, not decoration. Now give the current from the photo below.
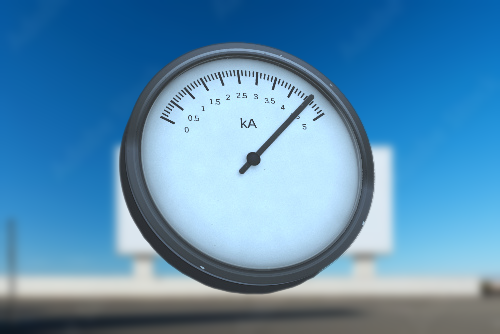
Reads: 4.5kA
